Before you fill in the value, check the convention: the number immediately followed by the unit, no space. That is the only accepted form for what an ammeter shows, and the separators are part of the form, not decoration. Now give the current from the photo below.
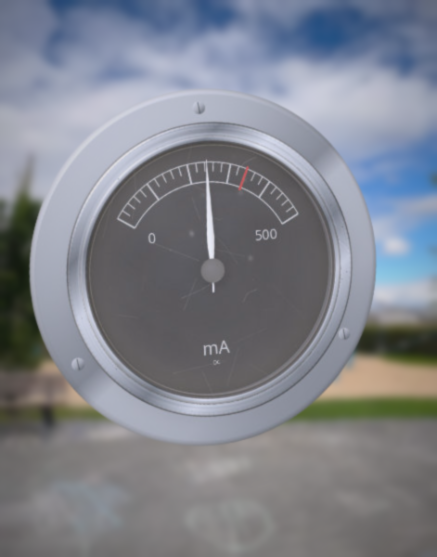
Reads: 240mA
